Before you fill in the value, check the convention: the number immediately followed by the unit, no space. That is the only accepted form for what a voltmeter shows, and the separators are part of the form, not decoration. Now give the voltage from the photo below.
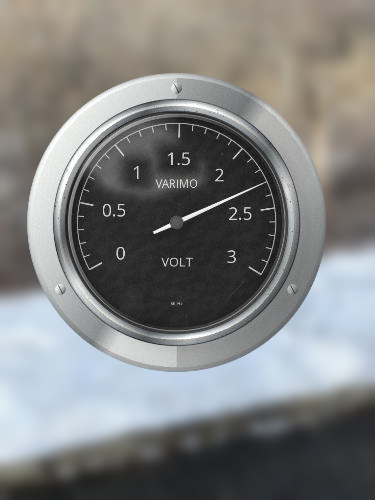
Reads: 2.3V
